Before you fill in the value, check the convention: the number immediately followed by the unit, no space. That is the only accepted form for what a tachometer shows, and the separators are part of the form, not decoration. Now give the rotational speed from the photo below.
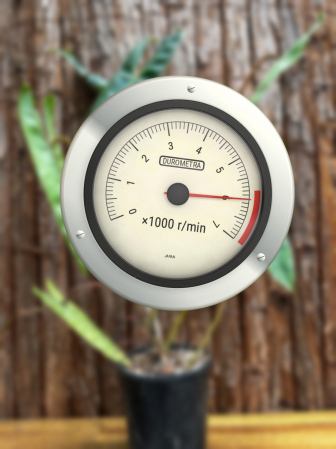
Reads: 6000rpm
